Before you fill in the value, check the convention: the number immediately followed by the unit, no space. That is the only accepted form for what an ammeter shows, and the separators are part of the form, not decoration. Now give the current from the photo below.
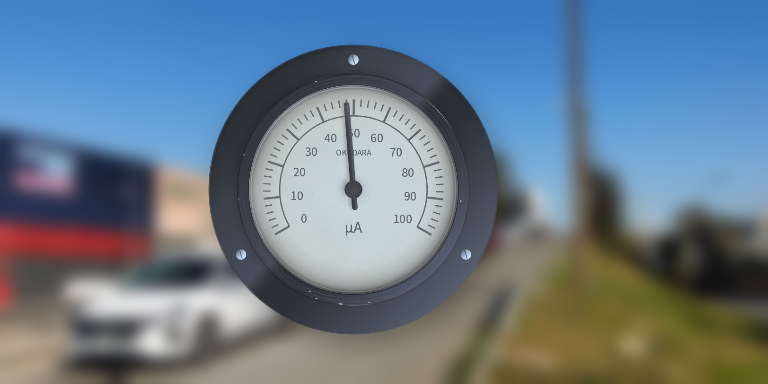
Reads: 48µA
